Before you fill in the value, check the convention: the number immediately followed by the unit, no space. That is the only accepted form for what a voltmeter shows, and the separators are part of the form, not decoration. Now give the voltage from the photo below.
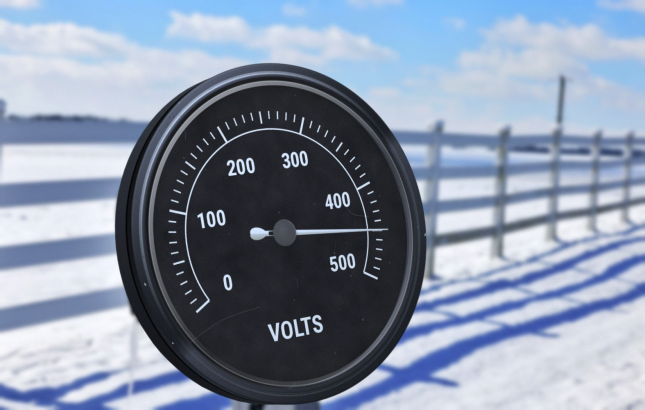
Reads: 450V
